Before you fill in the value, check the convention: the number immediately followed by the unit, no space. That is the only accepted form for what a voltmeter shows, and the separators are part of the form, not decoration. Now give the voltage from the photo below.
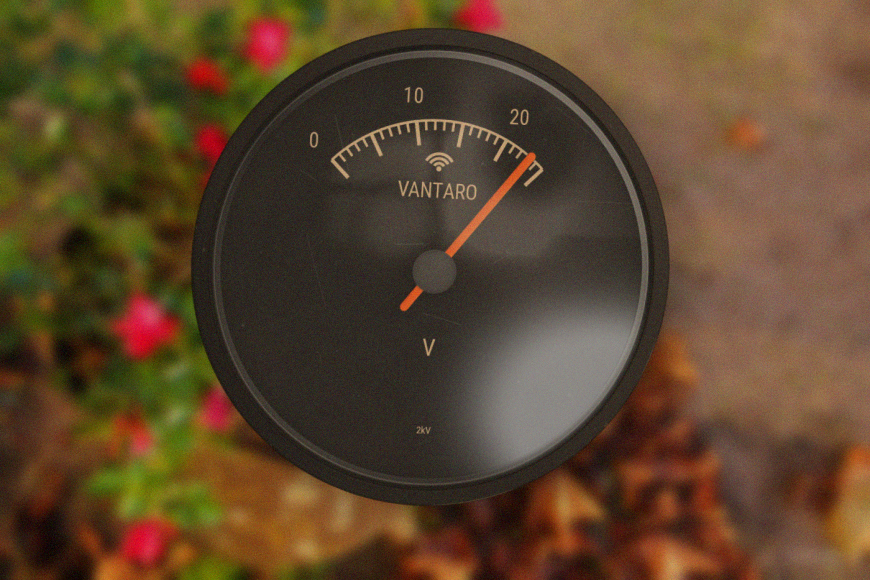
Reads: 23V
